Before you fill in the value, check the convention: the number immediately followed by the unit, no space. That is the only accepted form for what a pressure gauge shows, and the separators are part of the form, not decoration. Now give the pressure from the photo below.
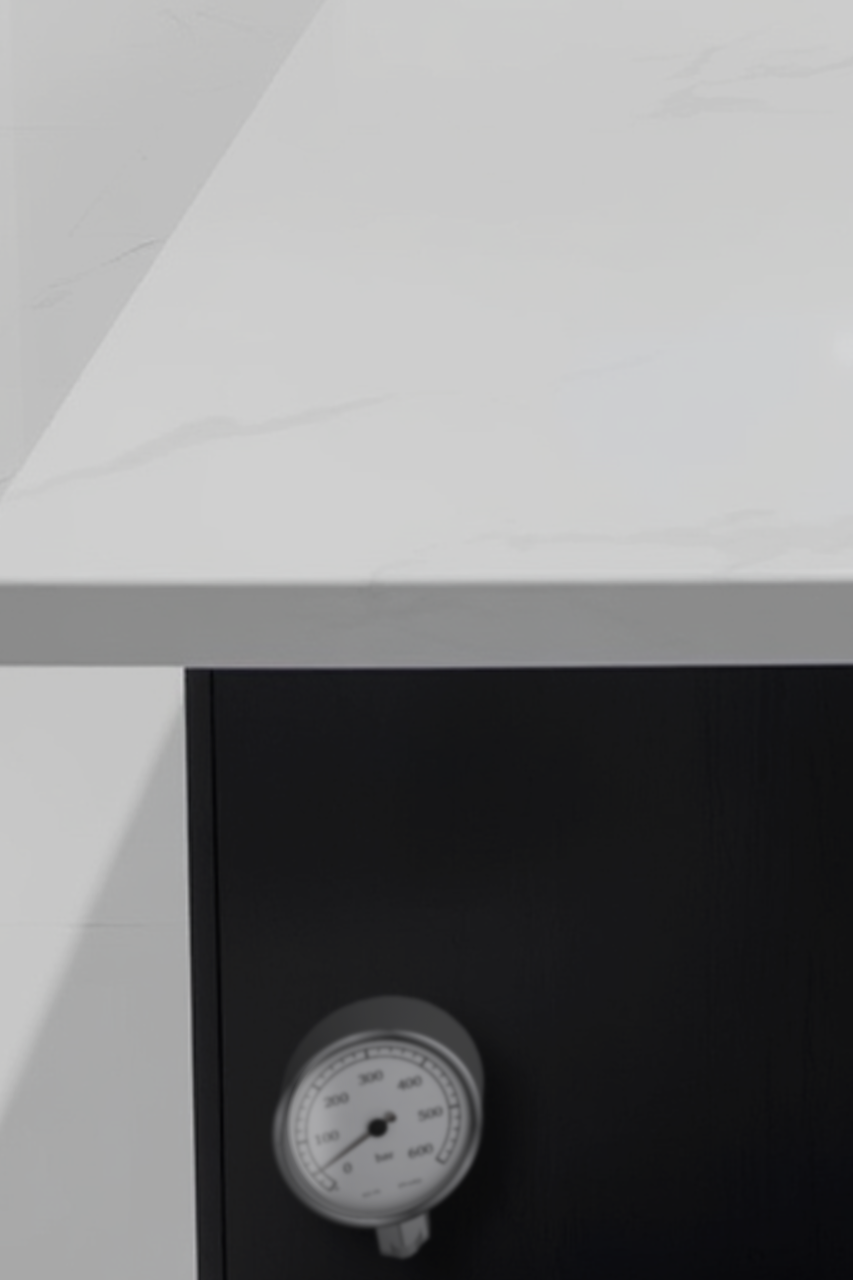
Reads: 40bar
